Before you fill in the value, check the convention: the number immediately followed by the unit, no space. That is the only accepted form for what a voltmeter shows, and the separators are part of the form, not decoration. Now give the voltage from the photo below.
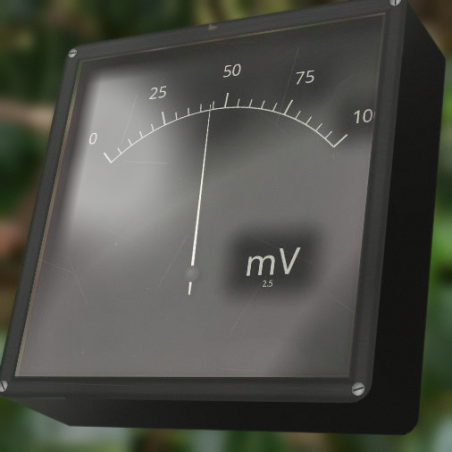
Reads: 45mV
